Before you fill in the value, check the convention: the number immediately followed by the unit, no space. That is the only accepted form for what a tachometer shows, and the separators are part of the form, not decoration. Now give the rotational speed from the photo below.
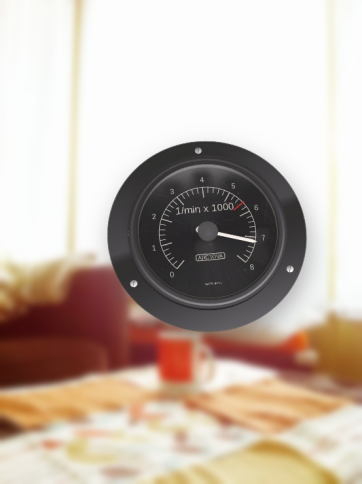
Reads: 7200rpm
